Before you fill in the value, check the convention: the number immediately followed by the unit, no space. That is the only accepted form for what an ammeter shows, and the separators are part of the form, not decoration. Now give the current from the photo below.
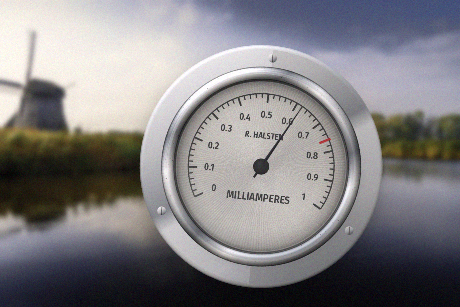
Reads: 0.62mA
